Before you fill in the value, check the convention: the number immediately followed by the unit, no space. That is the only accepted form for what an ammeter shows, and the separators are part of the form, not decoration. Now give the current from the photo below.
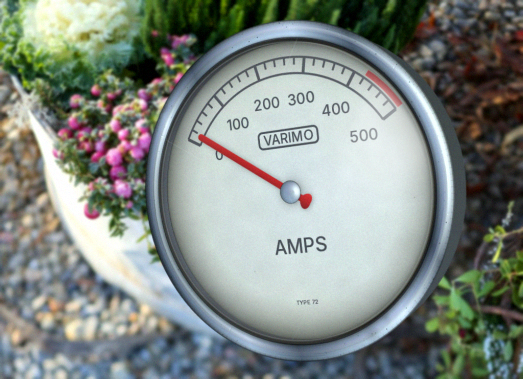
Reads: 20A
